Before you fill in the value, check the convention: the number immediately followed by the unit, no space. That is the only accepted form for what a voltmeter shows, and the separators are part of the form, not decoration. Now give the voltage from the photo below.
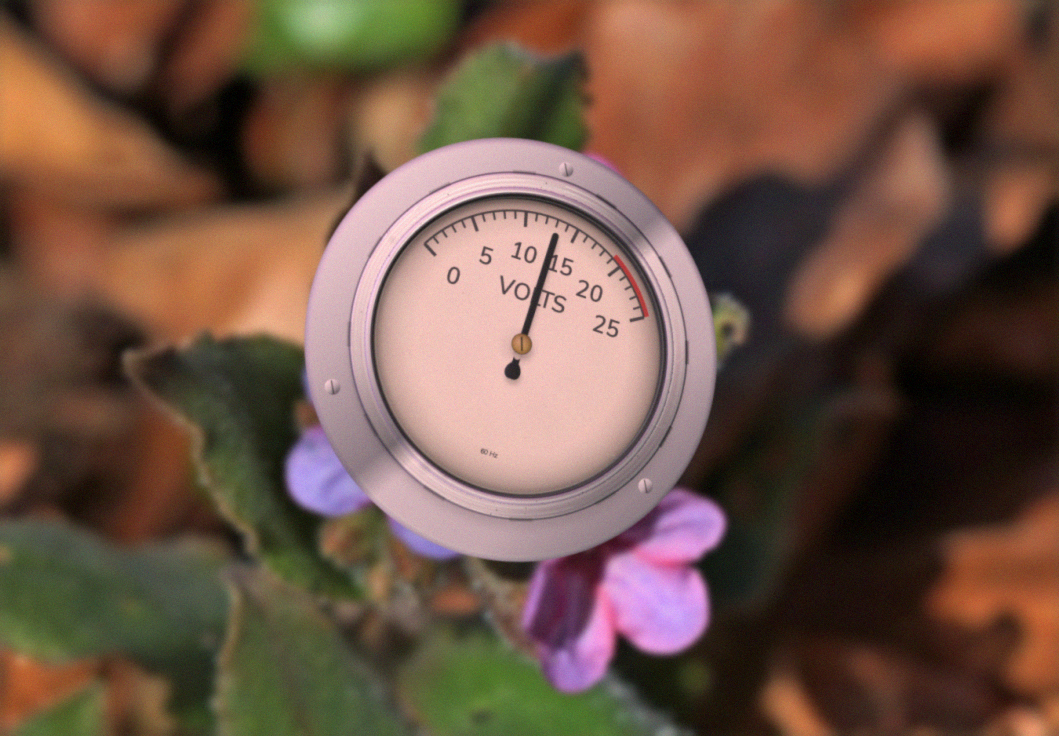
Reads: 13V
